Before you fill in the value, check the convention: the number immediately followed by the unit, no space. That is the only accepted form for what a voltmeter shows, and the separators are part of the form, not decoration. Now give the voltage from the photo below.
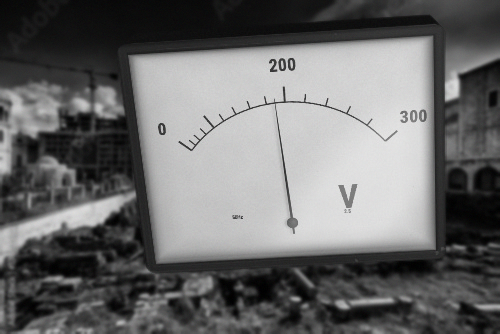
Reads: 190V
